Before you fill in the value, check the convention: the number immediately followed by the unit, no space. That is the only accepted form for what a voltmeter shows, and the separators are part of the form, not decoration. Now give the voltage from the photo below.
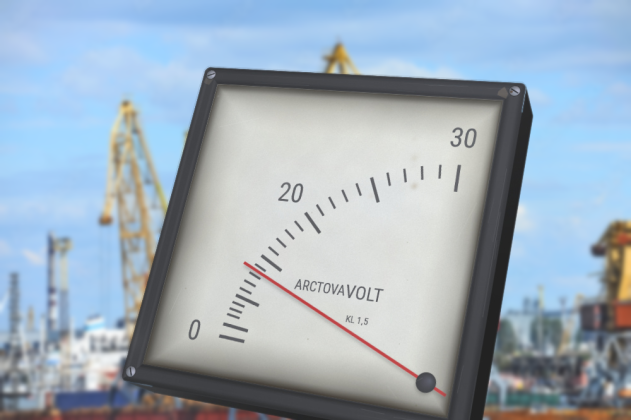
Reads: 13.5V
